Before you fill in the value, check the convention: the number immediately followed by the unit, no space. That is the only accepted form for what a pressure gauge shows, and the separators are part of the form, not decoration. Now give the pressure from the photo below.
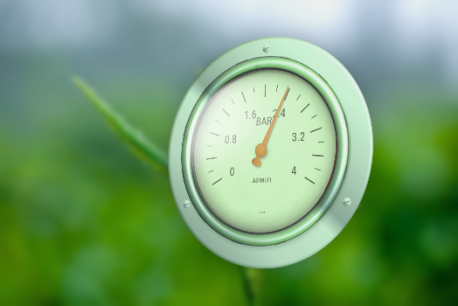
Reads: 2.4bar
